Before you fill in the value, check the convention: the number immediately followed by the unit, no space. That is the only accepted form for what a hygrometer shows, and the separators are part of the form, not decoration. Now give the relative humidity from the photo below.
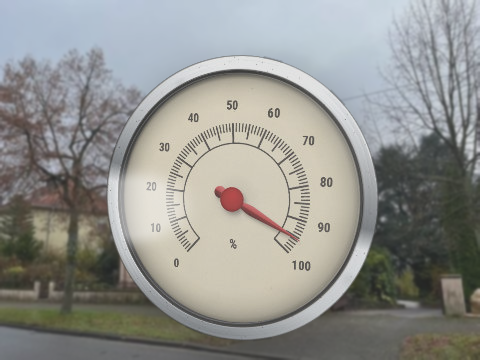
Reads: 95%
